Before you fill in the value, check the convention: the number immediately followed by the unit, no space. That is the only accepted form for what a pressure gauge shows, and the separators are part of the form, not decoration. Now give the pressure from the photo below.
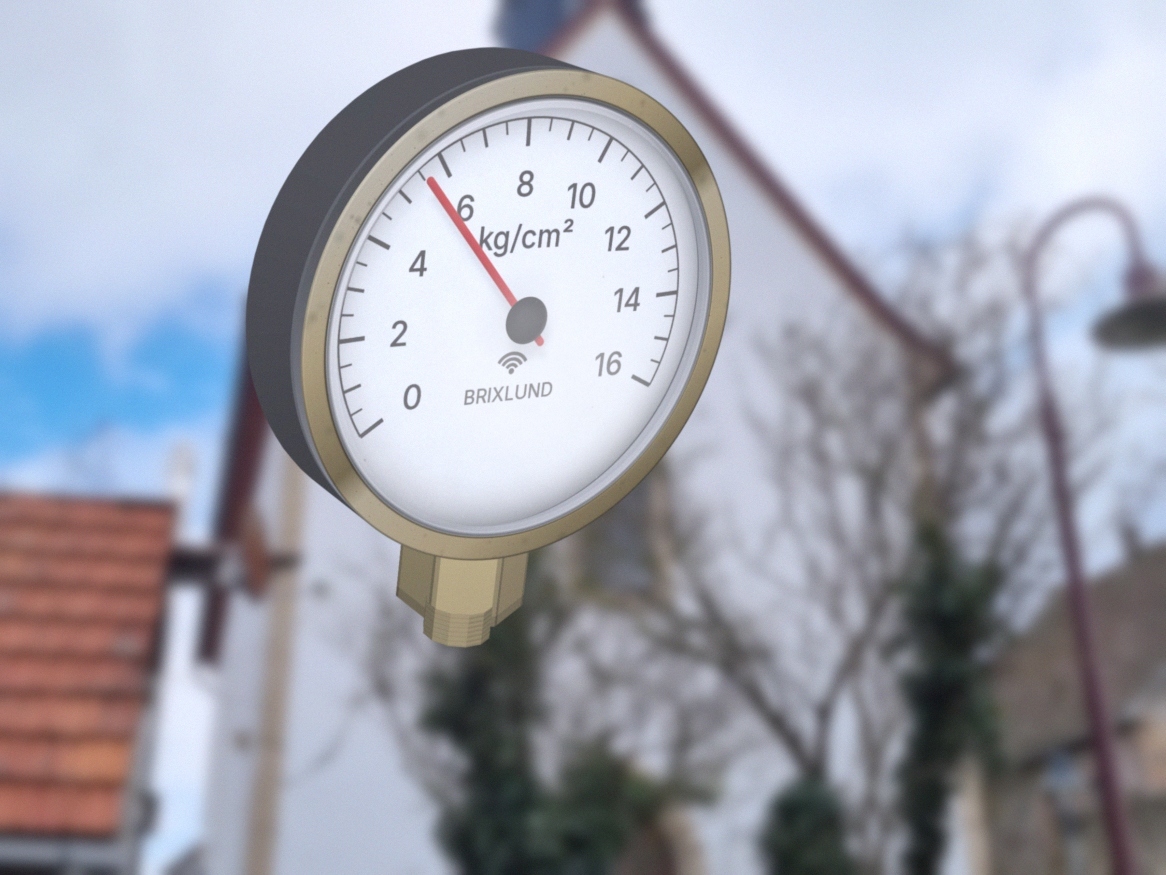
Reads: 5.5kg/cm²
